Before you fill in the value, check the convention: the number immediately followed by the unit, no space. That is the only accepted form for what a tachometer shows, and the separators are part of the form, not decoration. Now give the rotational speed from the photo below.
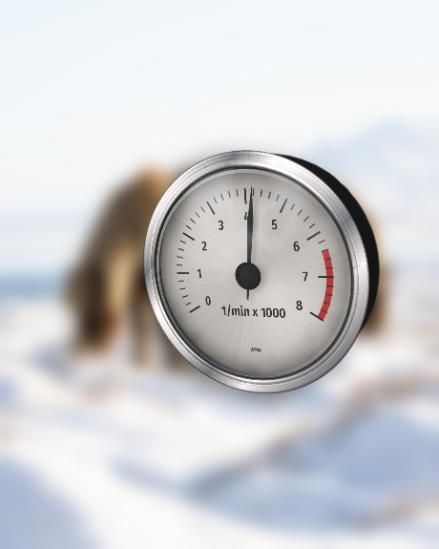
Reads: 4200rpm
